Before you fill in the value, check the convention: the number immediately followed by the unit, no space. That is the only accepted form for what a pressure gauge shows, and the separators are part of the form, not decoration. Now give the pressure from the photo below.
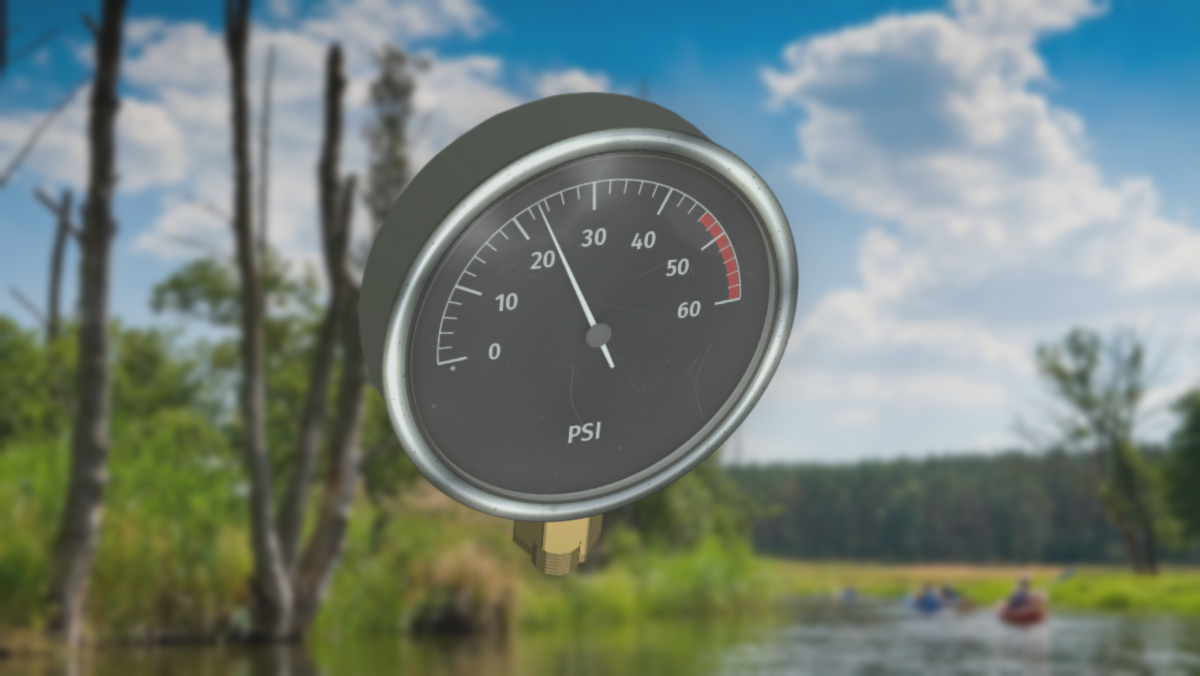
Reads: 23psi
